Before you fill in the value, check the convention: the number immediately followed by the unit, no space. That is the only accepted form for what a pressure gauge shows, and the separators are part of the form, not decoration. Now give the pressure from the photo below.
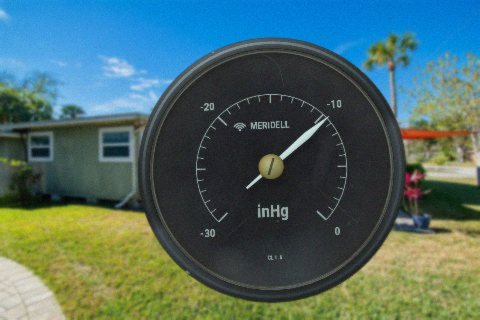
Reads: -9.5inHg
